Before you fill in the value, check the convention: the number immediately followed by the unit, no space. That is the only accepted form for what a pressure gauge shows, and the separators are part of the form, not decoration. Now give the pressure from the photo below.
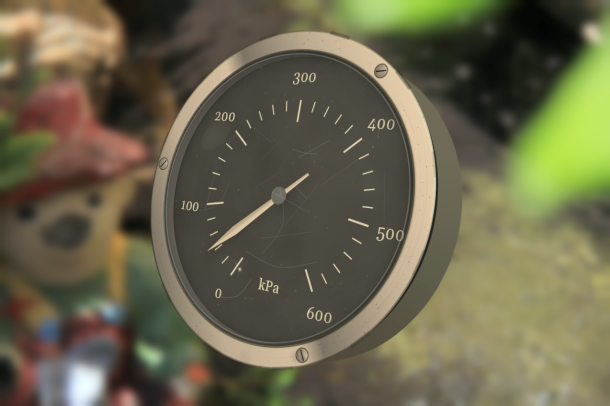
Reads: 40kPa
